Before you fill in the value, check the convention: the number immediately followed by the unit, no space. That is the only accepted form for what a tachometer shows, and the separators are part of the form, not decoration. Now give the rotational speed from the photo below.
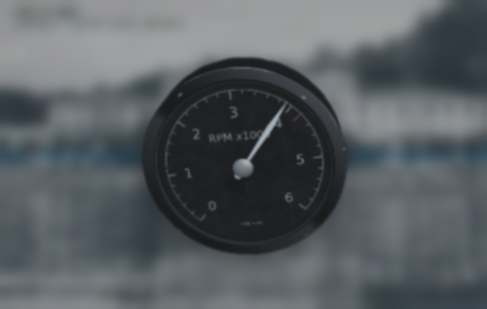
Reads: 3900rpm
